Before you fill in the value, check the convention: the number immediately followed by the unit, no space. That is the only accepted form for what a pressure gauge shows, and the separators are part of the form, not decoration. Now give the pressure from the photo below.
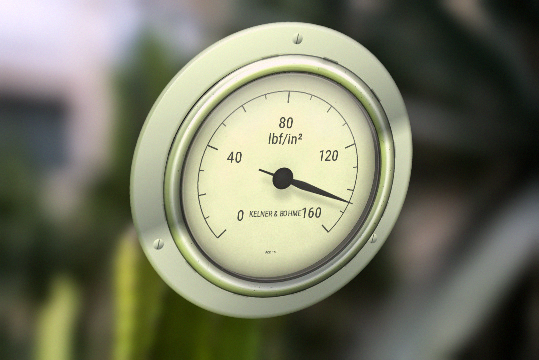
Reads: 145psi
